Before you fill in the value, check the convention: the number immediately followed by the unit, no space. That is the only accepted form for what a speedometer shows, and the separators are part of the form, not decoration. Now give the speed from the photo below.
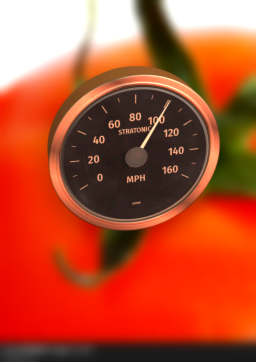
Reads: 100mph
